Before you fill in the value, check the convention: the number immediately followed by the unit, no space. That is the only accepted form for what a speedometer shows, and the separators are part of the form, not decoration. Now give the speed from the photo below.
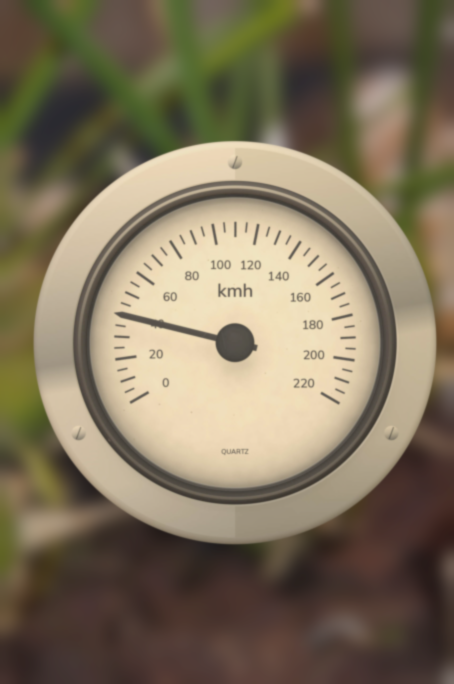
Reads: 40km/h
